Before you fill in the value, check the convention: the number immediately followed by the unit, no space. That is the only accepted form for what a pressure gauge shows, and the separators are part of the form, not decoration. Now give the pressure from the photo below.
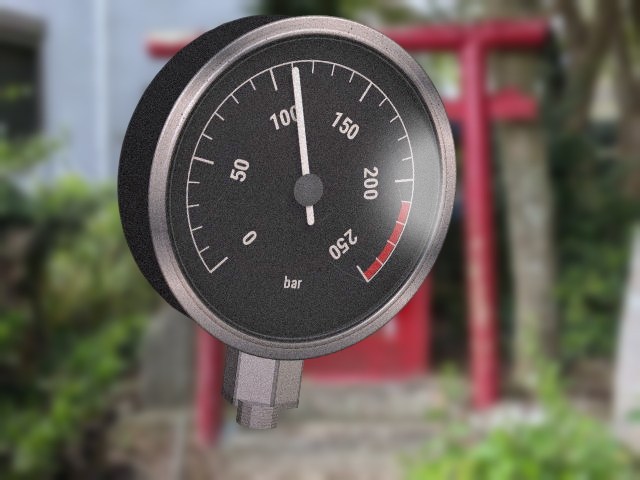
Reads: 110bar
